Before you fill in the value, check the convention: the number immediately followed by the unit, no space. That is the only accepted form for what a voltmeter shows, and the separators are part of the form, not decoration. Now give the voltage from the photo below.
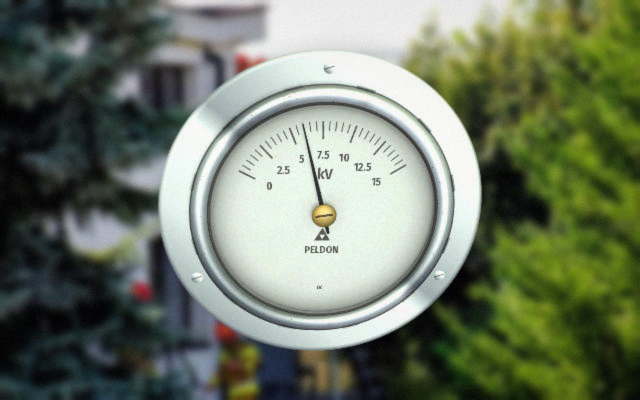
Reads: 6kV
